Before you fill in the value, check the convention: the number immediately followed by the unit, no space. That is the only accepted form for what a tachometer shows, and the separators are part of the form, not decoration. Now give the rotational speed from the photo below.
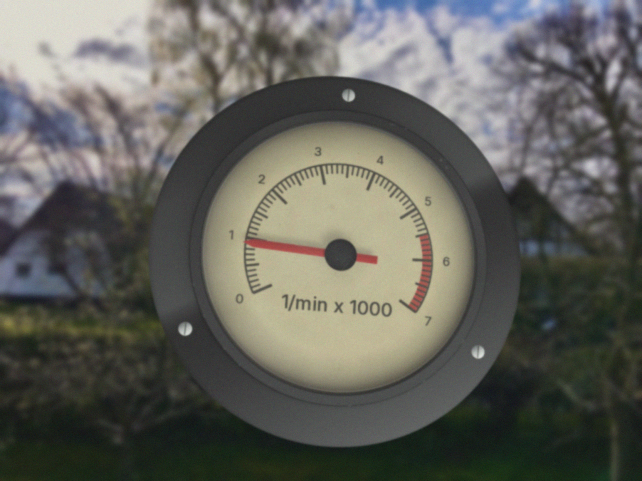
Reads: 900rpm
